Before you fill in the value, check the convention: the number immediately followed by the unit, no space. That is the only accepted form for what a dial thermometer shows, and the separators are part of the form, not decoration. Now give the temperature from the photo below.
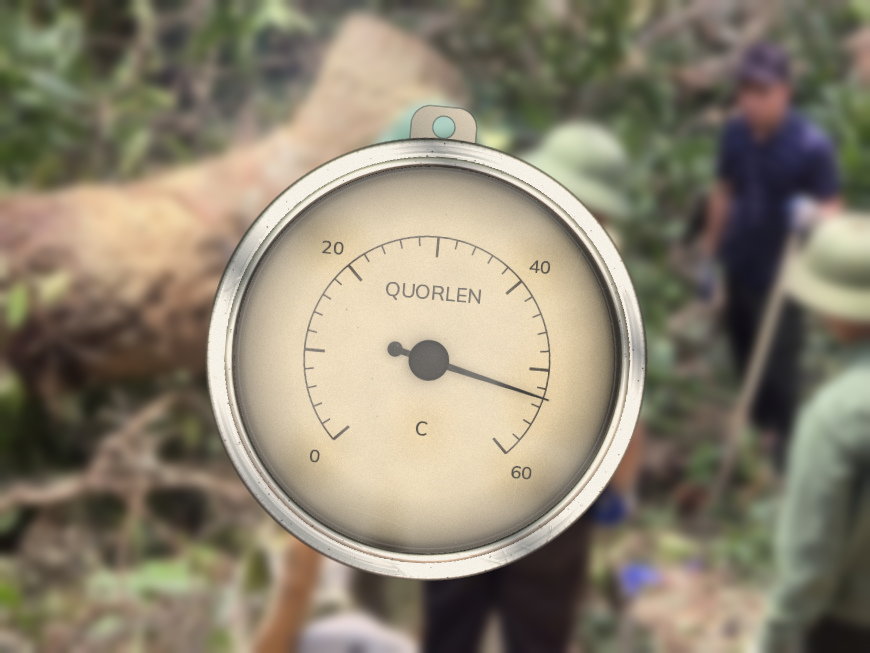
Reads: 53°C
